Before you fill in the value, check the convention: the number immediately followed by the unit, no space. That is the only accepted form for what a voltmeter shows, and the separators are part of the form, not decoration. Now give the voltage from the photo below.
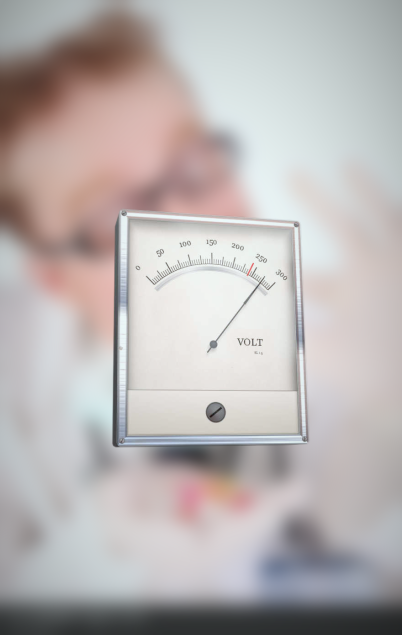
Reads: 275V
